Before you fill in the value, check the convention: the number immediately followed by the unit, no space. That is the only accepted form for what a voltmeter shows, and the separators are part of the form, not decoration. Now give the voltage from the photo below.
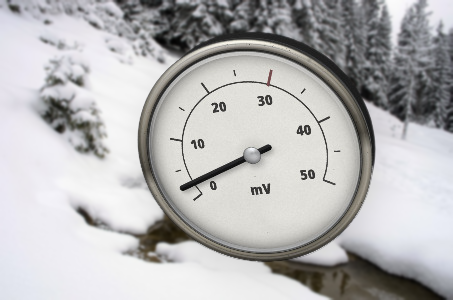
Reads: 2.5mV
